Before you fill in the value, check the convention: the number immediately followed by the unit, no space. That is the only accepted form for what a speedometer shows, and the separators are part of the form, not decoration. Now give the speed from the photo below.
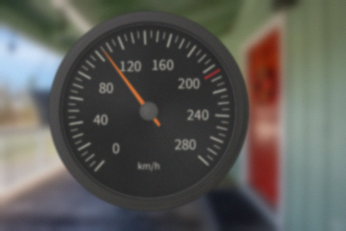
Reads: 105km/h
